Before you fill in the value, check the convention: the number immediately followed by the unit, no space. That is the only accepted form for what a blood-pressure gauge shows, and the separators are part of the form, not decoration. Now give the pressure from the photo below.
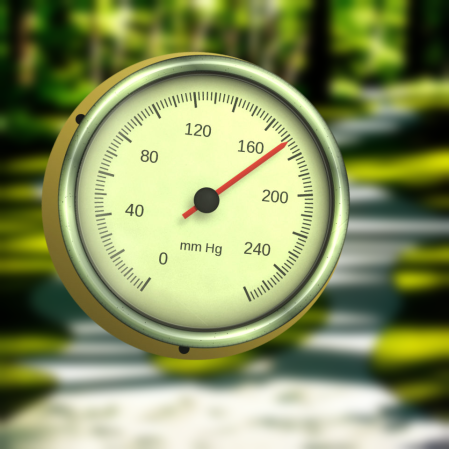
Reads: 172mmHg
